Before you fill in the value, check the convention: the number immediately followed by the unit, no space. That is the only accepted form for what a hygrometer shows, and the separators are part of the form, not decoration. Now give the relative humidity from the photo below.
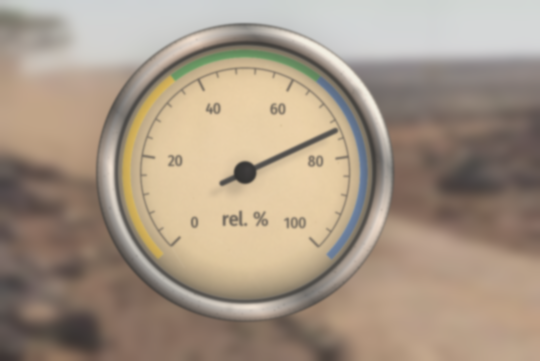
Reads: 74%
